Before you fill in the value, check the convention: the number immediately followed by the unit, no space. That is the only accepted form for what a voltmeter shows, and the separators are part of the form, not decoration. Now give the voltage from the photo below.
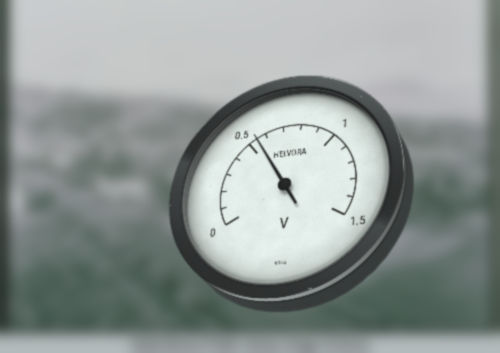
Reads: 0.55V
